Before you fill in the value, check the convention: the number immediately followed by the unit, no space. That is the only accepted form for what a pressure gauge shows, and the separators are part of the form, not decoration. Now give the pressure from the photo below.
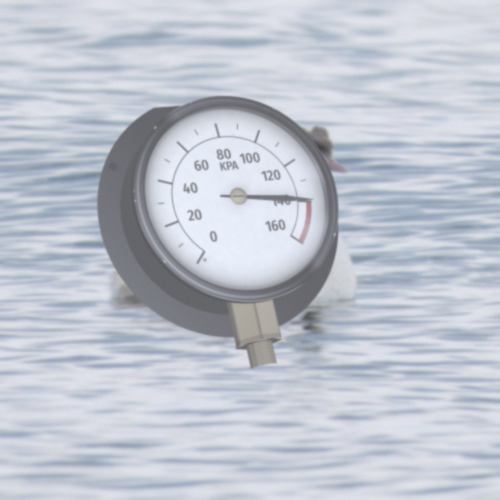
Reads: 140kPa
